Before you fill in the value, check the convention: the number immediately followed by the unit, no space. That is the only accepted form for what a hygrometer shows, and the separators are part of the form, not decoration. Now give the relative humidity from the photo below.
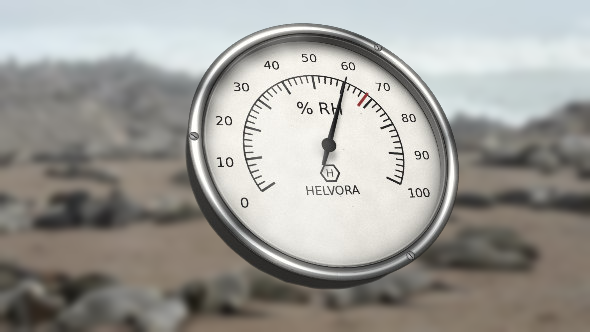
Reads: 60%
